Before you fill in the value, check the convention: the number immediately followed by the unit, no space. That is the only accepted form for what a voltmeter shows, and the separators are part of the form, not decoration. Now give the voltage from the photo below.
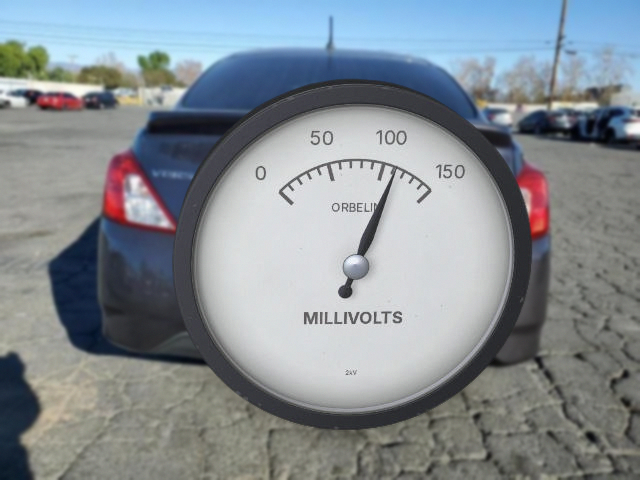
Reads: 110mV
